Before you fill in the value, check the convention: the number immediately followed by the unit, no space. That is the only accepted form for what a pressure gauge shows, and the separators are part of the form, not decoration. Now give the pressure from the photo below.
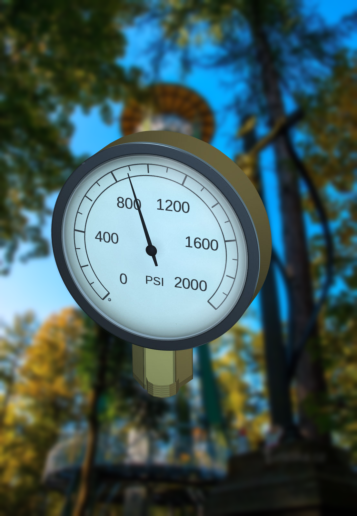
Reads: 900psi
